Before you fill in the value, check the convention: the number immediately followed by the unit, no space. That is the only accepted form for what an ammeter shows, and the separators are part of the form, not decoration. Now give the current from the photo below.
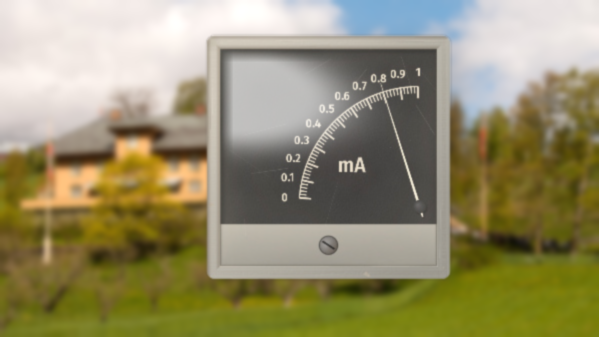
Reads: 0.8mA
